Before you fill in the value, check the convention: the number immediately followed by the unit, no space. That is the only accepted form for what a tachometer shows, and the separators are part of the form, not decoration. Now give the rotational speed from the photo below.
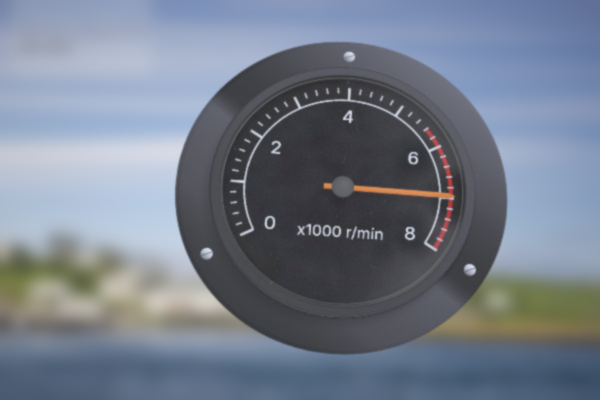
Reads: 7000rpm
